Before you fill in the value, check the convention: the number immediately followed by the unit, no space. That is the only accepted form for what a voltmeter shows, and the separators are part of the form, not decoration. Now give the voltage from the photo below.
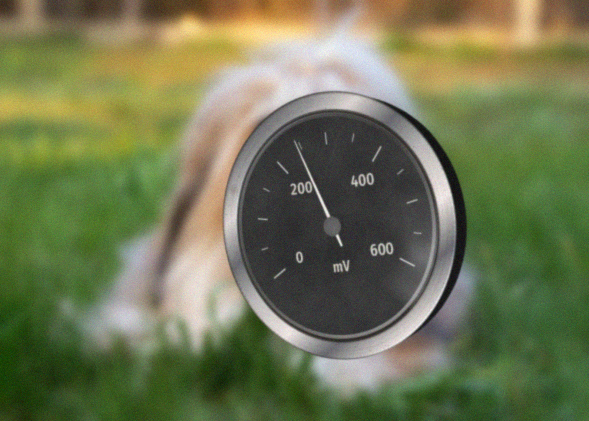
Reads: 250mV
